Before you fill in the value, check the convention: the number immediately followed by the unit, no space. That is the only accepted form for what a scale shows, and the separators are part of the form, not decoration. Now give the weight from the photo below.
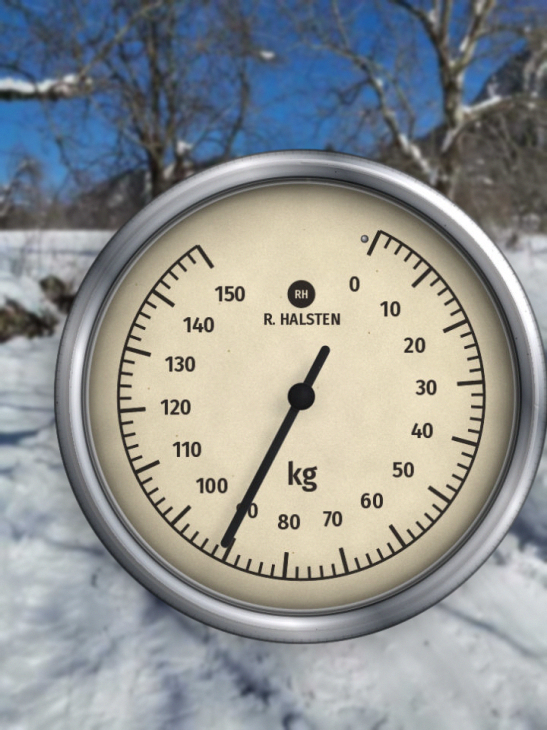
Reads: 91kg
